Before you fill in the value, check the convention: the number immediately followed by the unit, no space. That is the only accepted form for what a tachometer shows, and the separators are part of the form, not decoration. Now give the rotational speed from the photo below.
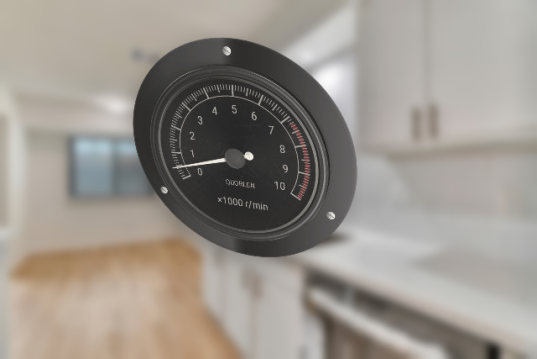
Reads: 500rpm
